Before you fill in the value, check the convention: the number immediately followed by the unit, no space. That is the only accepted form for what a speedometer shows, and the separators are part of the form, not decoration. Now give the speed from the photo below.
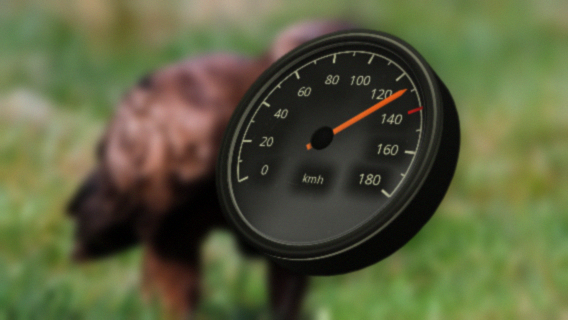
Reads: 130km/h
